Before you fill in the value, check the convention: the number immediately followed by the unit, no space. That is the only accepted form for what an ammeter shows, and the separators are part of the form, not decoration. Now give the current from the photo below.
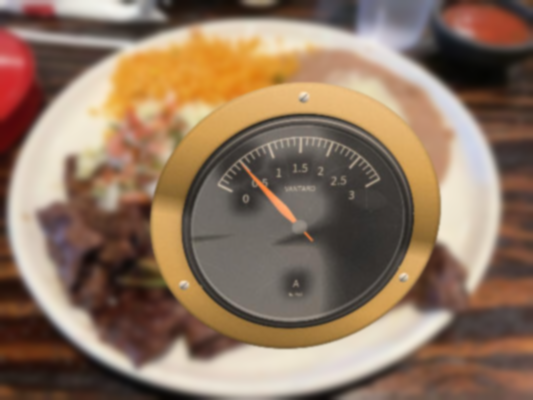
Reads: 0.5A
